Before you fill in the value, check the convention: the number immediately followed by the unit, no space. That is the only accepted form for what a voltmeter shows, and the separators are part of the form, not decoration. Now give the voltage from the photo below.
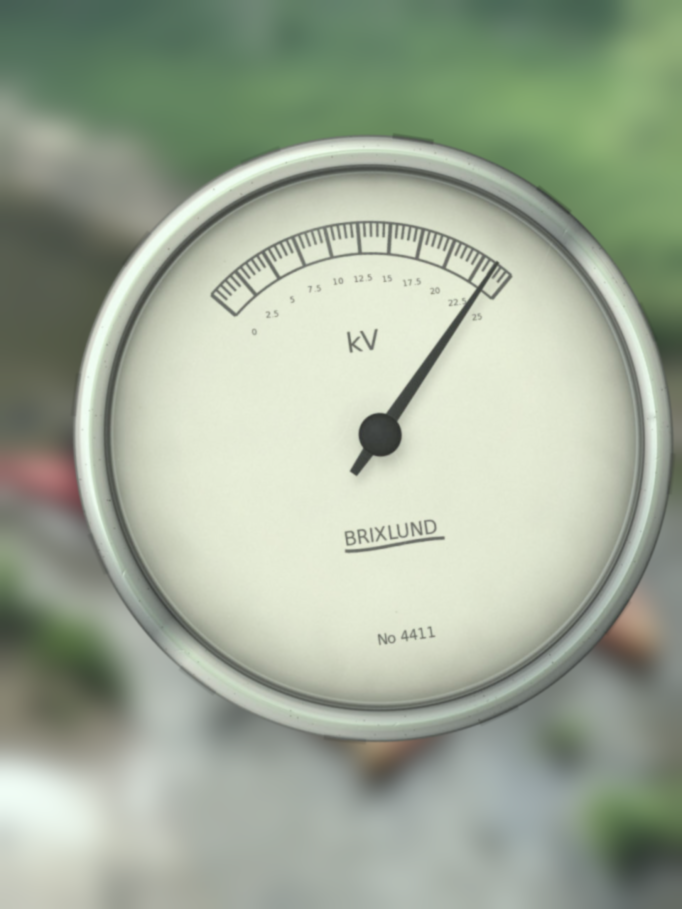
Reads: 23.5kV
